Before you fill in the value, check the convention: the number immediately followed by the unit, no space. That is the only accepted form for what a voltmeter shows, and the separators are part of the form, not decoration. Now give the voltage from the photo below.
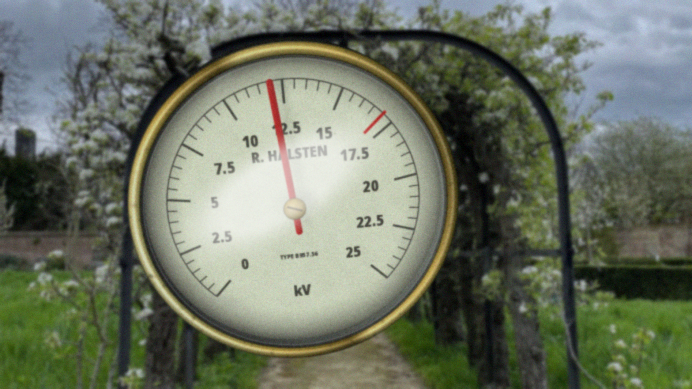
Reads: 12kV
